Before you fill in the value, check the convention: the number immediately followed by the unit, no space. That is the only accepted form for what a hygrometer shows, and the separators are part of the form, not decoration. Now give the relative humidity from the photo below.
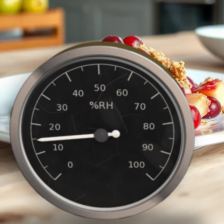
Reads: 15%
